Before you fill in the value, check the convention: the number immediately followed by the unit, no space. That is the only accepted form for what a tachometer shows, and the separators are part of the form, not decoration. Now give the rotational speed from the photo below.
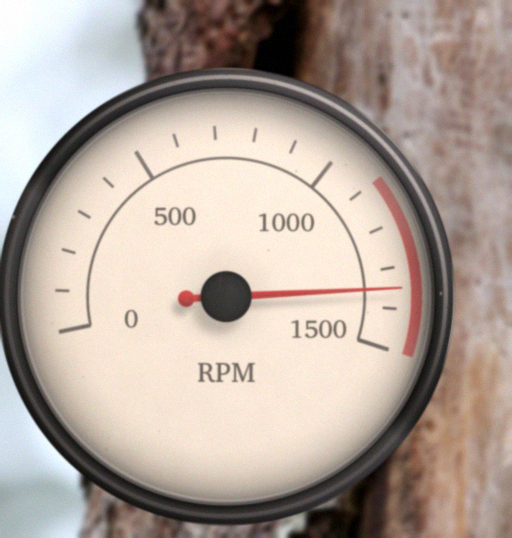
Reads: 1350rpm
